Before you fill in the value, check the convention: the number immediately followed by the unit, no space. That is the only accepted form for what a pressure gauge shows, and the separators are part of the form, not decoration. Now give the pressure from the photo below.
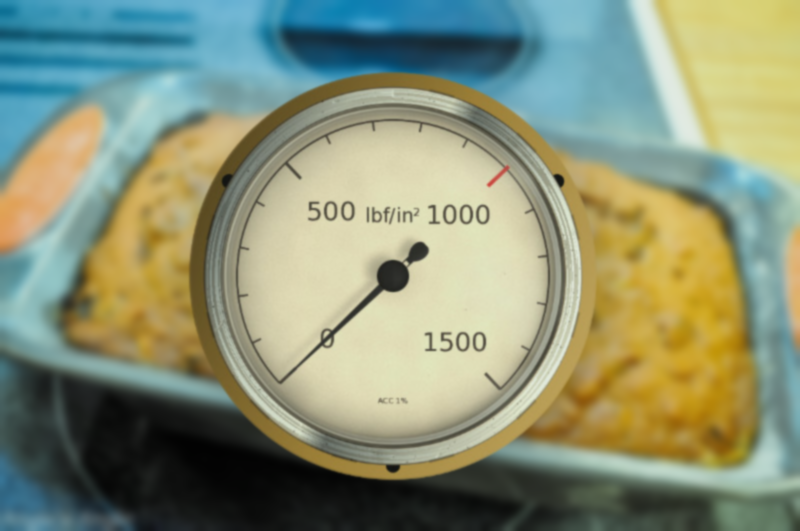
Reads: 0psi
